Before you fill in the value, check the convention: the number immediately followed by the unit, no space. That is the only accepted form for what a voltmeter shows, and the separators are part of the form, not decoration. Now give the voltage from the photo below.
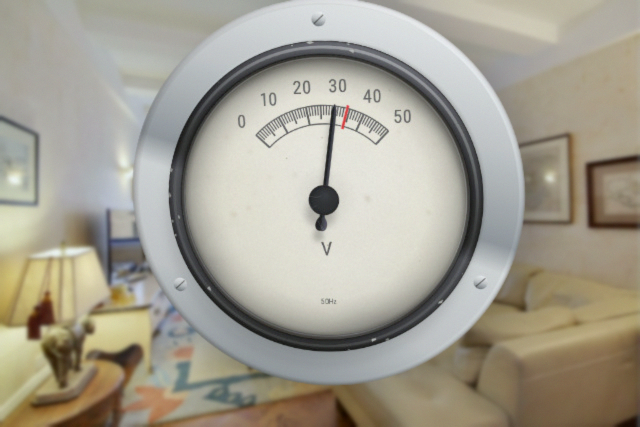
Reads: 30V
